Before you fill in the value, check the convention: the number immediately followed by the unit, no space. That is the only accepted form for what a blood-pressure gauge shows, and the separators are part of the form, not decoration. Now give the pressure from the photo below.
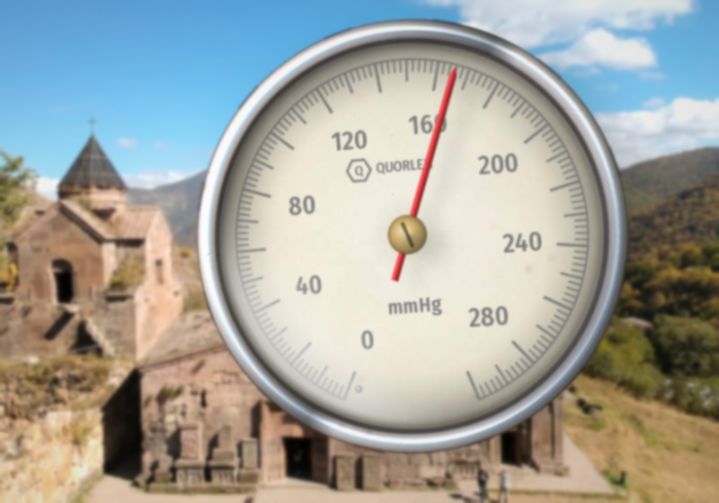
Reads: 166mmHg
